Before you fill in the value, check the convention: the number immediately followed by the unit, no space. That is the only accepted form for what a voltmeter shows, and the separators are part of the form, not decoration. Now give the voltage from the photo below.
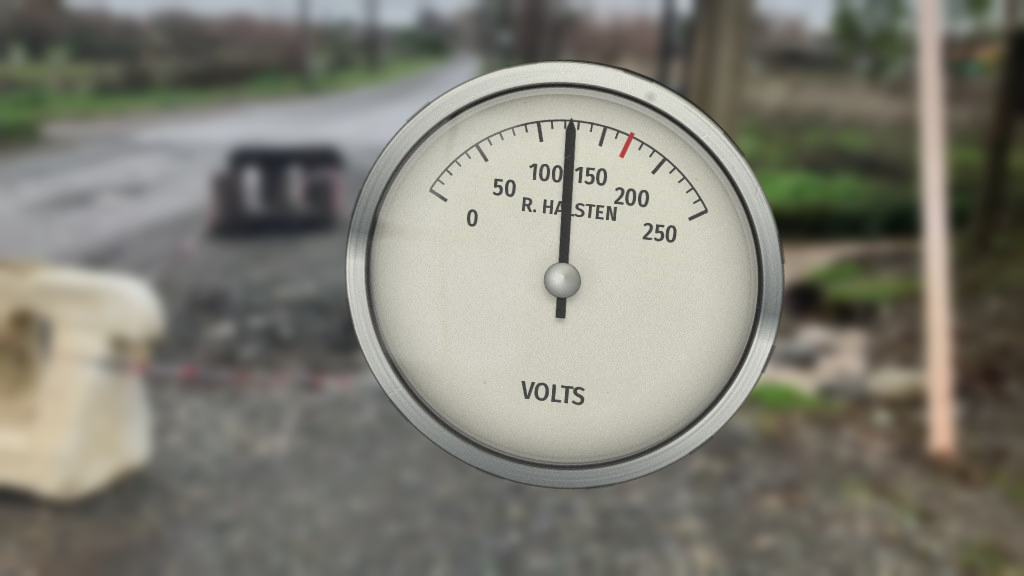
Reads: 125V
